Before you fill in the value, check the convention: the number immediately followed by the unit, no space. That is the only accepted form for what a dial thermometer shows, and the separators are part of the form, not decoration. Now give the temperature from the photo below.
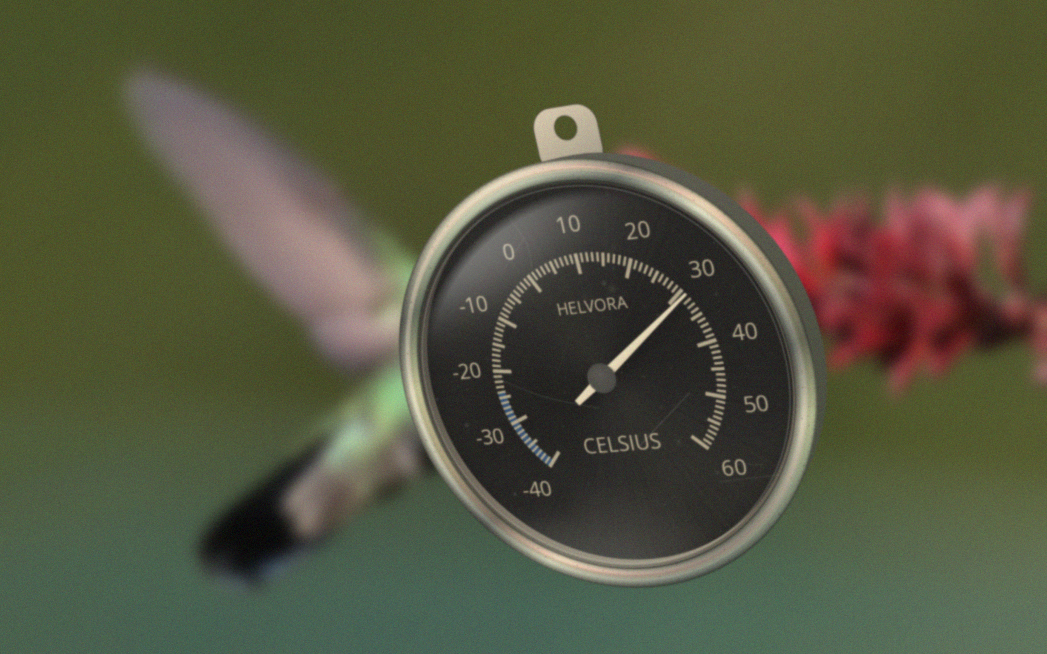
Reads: 31°C
